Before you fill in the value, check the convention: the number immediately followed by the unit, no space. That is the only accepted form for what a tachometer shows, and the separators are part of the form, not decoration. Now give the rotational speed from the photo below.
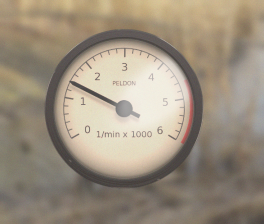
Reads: 1400rpm
